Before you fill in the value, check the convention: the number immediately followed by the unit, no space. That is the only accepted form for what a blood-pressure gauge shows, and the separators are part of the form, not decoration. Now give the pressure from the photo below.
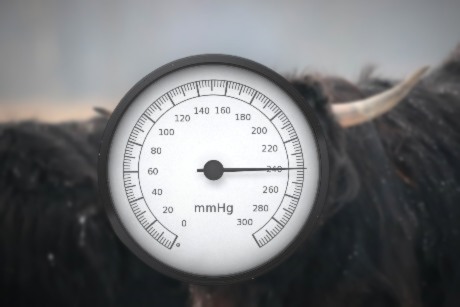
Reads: 240mmHg
